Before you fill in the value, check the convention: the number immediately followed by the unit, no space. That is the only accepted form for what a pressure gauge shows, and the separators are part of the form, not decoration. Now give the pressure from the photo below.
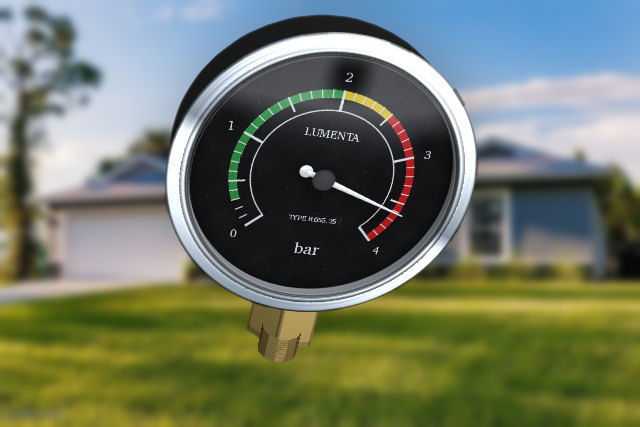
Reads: 3.6bar
